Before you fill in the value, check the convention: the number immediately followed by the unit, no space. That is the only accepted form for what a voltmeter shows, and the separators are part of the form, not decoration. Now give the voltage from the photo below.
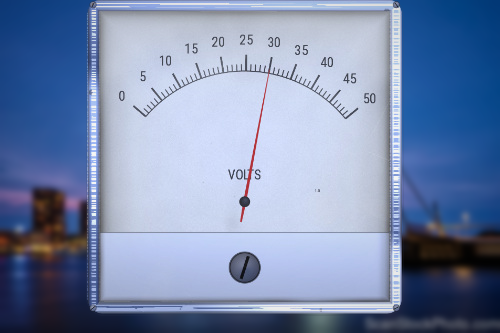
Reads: 30V
